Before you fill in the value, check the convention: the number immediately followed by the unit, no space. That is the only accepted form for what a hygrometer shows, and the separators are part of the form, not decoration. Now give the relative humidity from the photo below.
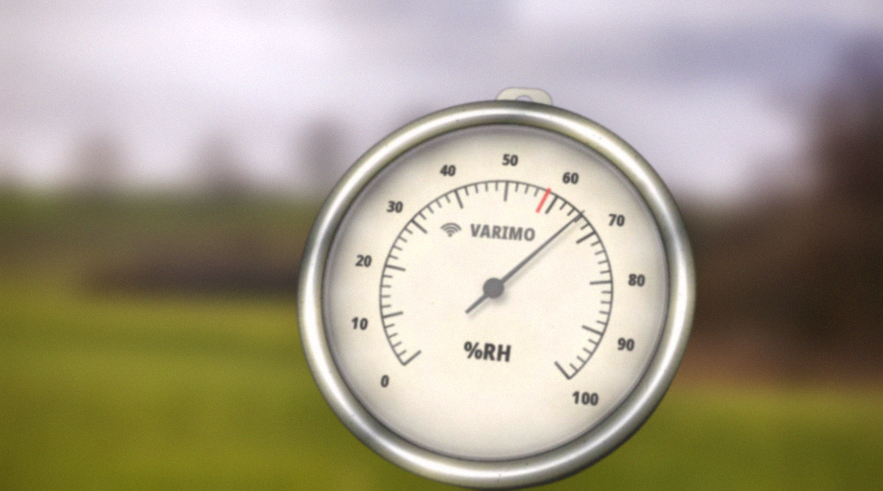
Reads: 66%
